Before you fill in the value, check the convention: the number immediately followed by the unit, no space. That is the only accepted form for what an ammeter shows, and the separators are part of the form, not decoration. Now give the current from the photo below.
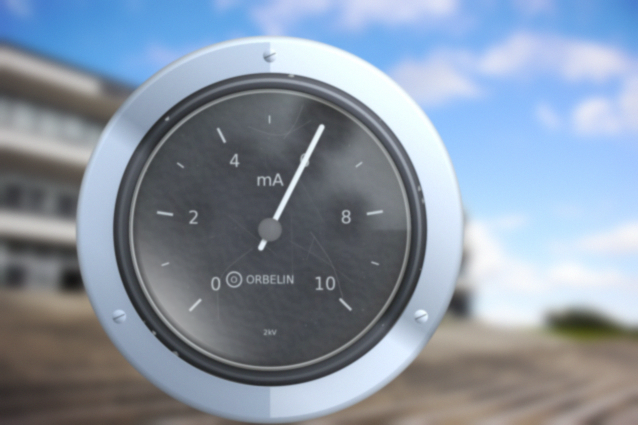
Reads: 6mA
